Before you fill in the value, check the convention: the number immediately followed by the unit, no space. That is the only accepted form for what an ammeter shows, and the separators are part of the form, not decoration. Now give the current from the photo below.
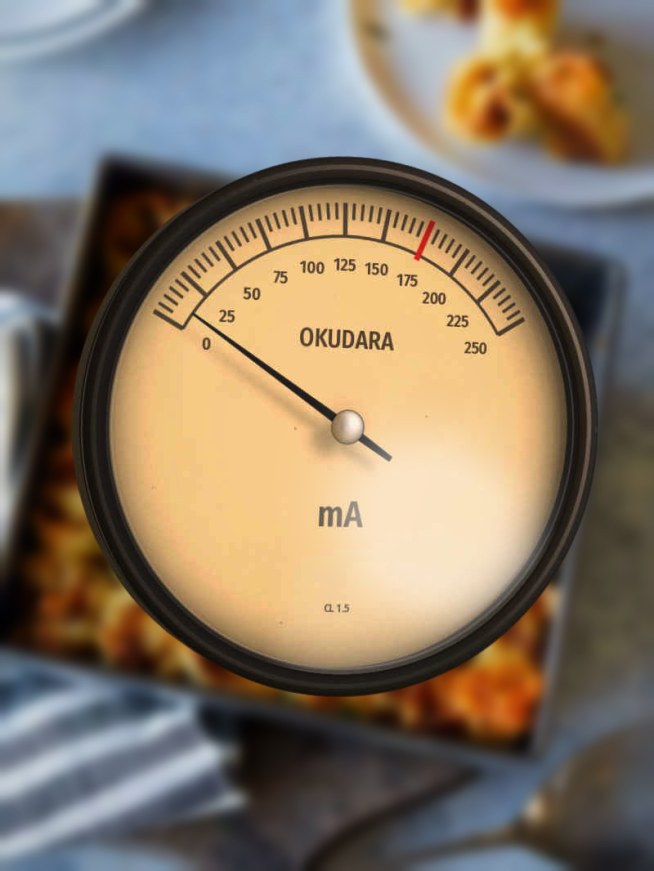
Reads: 10mA
